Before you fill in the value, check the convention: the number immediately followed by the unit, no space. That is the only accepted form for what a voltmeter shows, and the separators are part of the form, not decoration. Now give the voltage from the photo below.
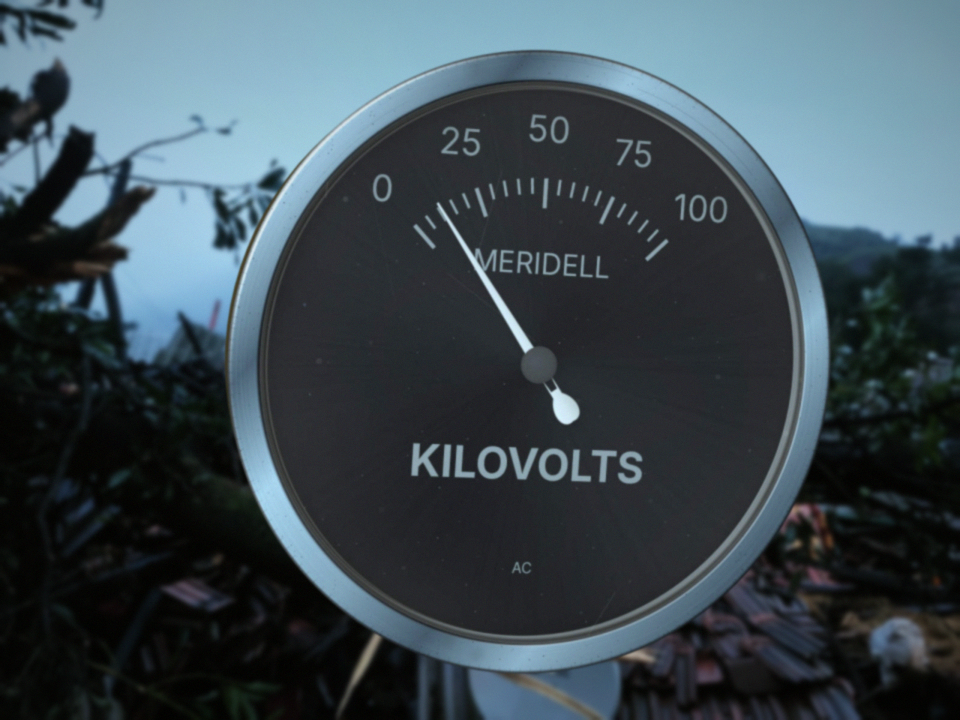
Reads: 10kV
